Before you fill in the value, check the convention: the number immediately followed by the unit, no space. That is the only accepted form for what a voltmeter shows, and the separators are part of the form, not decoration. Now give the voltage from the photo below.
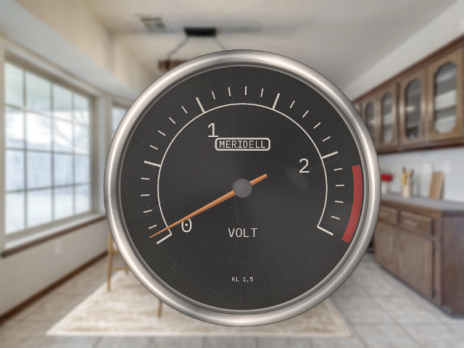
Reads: 0.05V
